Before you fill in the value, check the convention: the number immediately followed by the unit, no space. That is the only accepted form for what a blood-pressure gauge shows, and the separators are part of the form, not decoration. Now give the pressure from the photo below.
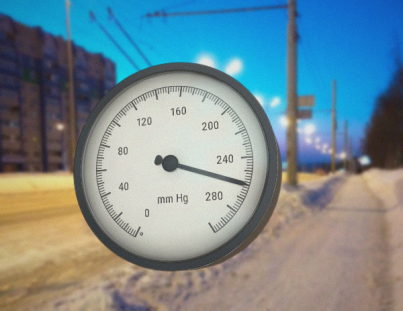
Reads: 260mmHg
